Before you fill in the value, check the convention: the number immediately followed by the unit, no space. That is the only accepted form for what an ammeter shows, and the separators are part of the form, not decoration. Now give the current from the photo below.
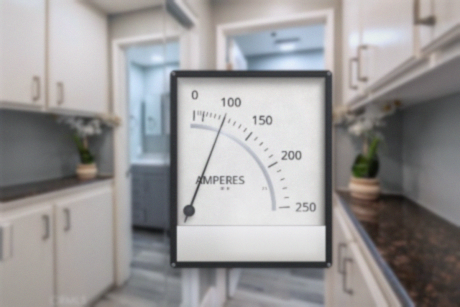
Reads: 100A
